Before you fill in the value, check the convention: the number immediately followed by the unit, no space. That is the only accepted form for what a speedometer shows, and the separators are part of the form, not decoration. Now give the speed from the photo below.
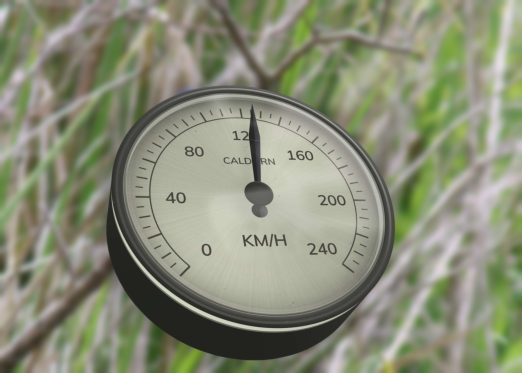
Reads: 125km/h
